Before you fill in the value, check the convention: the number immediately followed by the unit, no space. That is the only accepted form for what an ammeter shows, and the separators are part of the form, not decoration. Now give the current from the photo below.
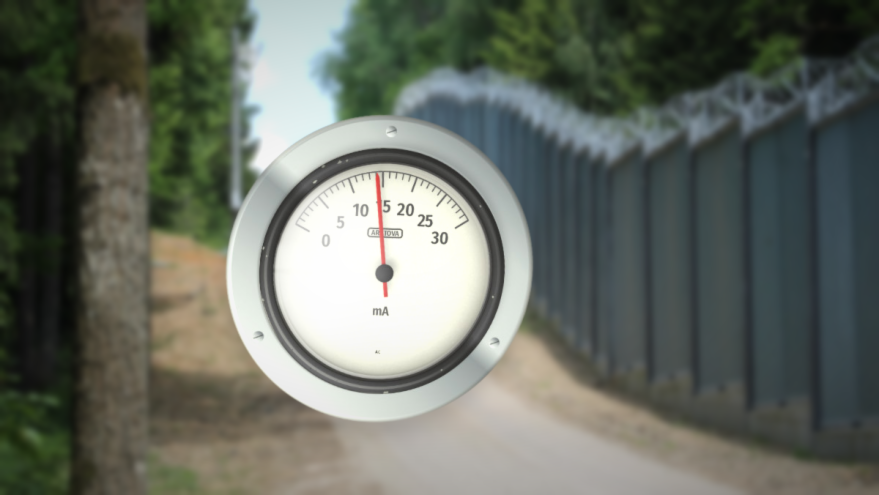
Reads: 14mA
